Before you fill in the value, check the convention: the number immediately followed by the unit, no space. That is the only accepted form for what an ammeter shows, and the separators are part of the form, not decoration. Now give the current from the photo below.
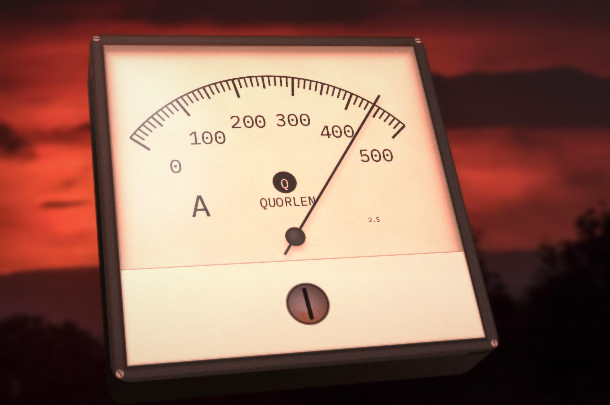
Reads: 440A
